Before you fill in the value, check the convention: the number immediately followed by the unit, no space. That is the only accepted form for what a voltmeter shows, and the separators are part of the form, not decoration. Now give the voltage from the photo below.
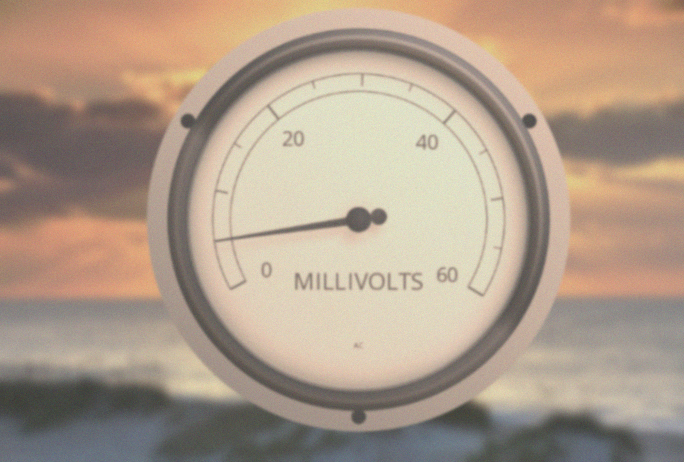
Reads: 5mV
